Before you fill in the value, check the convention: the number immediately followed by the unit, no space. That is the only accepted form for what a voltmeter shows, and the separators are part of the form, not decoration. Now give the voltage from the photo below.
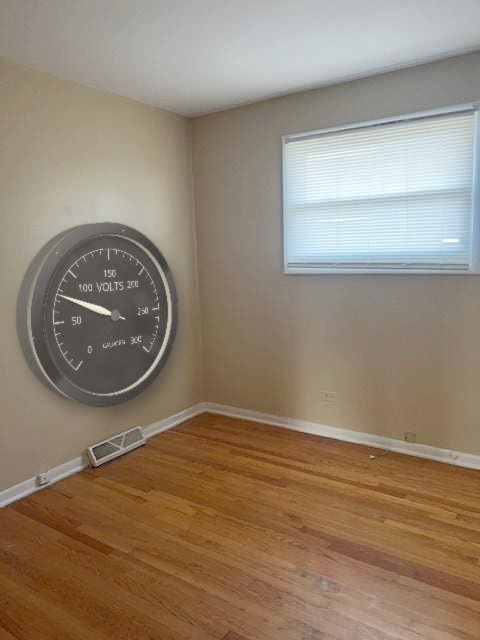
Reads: 75V
